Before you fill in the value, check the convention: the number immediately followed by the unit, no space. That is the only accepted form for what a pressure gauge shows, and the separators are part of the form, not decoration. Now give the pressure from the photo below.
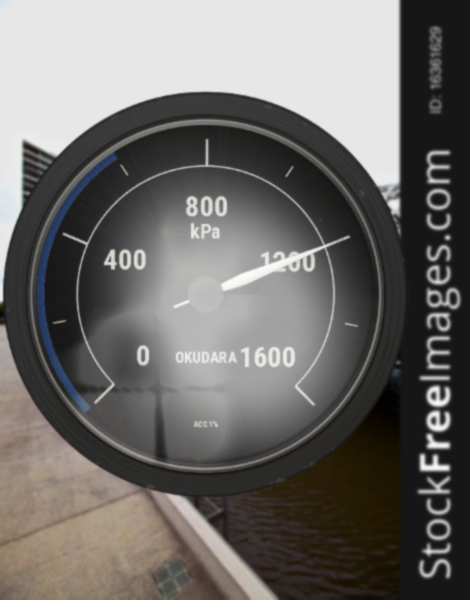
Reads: 1200kPa
